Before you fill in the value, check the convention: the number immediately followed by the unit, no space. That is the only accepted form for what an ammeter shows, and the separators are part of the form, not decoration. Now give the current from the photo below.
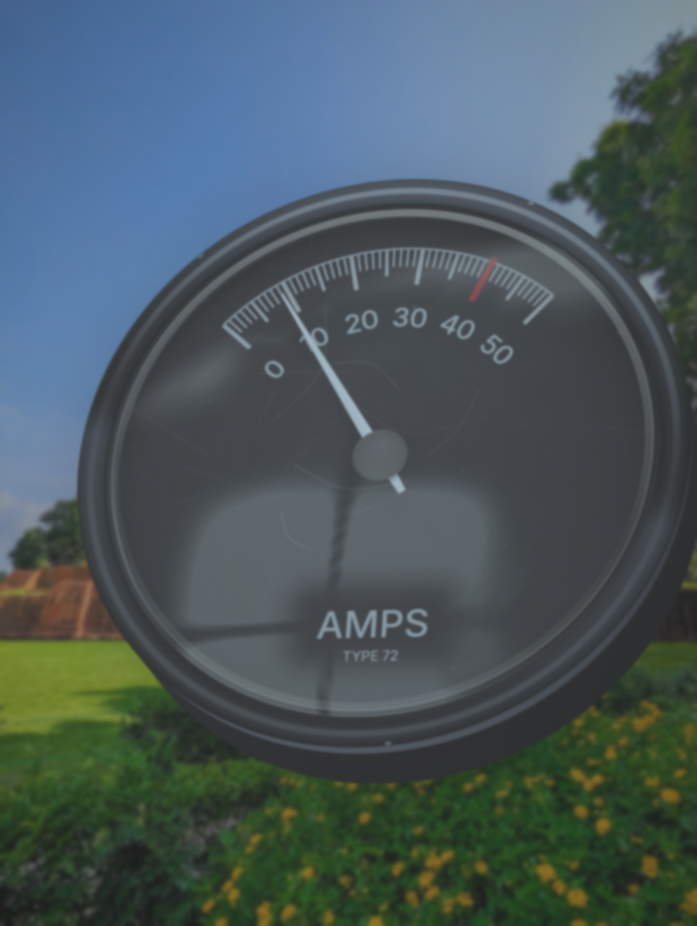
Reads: 9A
